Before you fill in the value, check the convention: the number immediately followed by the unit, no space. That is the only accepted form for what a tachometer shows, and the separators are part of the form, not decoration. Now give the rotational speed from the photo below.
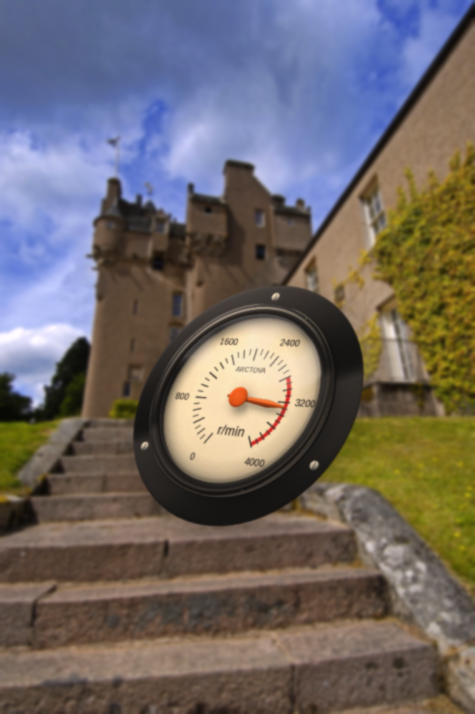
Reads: 3300rpm
